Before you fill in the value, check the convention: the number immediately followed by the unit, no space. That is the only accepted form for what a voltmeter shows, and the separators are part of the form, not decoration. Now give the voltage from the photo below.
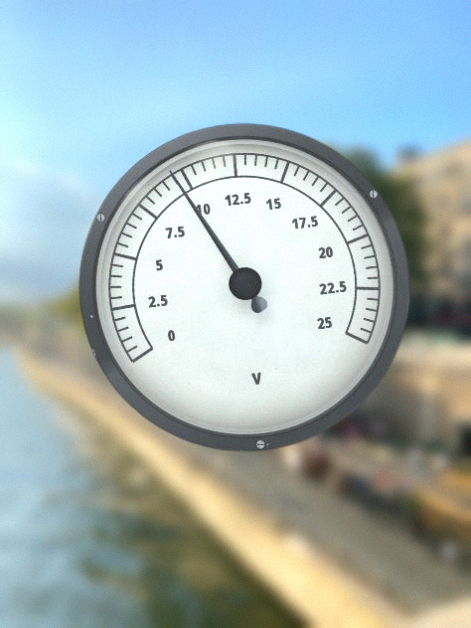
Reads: 9.5V
